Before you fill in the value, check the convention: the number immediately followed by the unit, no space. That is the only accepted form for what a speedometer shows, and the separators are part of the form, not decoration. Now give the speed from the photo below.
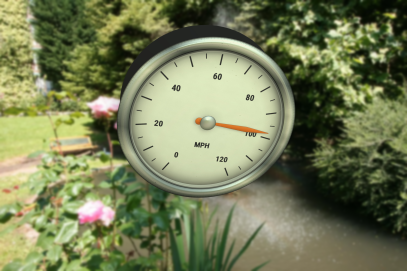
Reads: 97.5mph
